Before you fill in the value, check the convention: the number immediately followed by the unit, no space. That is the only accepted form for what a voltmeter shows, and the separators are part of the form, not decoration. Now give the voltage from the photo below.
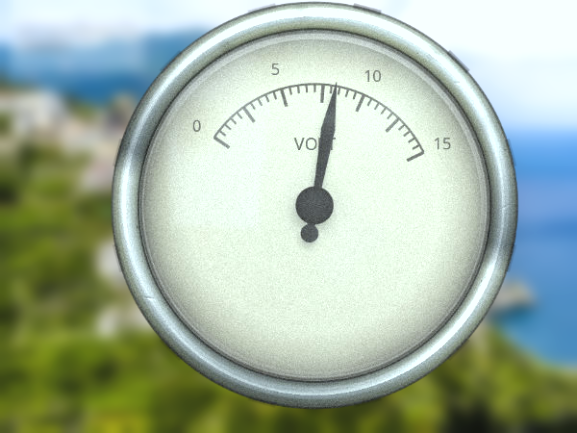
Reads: 8.25V
